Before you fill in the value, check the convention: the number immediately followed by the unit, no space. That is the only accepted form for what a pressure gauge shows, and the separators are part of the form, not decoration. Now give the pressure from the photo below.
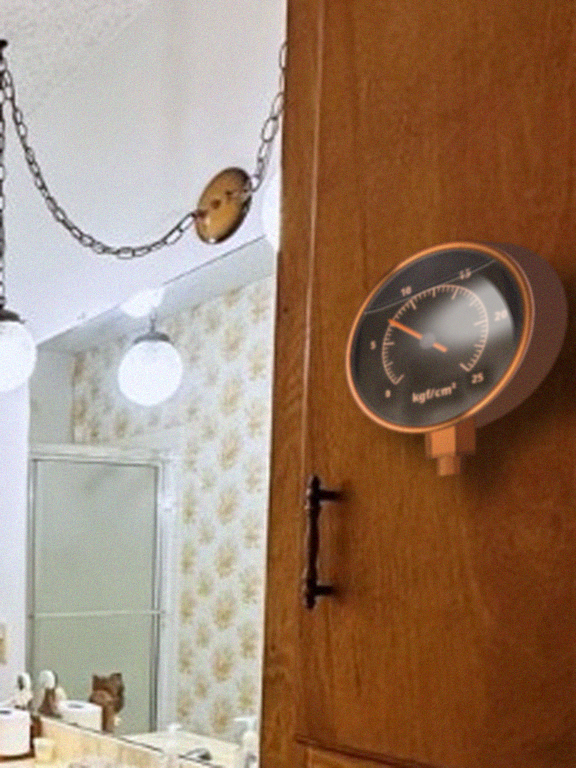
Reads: 7.5kg/cm²
